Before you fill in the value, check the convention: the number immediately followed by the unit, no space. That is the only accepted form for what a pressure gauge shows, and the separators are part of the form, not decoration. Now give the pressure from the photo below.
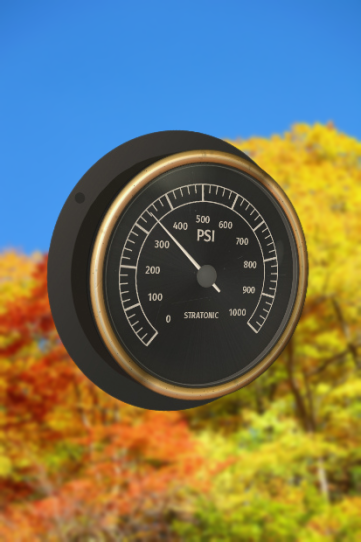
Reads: 340psi
